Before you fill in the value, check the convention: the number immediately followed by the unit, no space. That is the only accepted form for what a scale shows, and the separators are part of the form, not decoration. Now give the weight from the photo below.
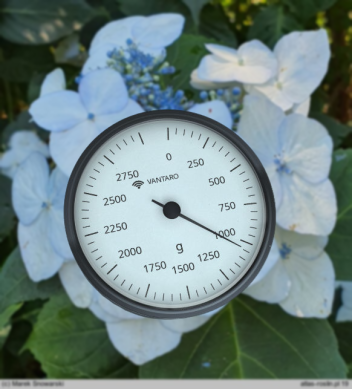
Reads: 1050g
